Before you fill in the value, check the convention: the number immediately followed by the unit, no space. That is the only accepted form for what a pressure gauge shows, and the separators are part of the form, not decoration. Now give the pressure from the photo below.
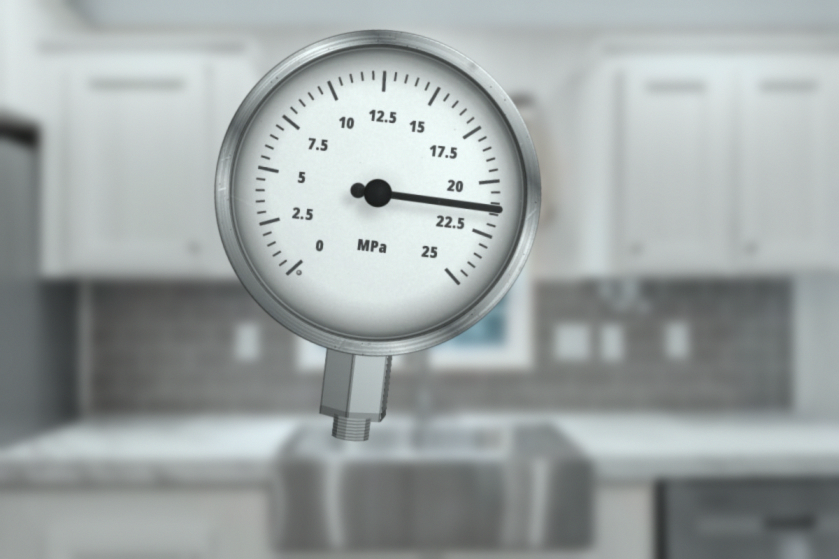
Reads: 21.25MPa
